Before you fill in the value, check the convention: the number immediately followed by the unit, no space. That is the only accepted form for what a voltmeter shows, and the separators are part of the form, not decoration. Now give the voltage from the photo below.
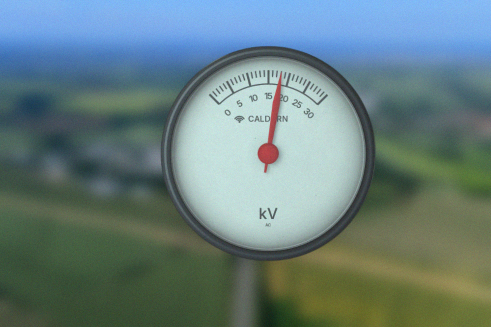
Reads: 18kV
